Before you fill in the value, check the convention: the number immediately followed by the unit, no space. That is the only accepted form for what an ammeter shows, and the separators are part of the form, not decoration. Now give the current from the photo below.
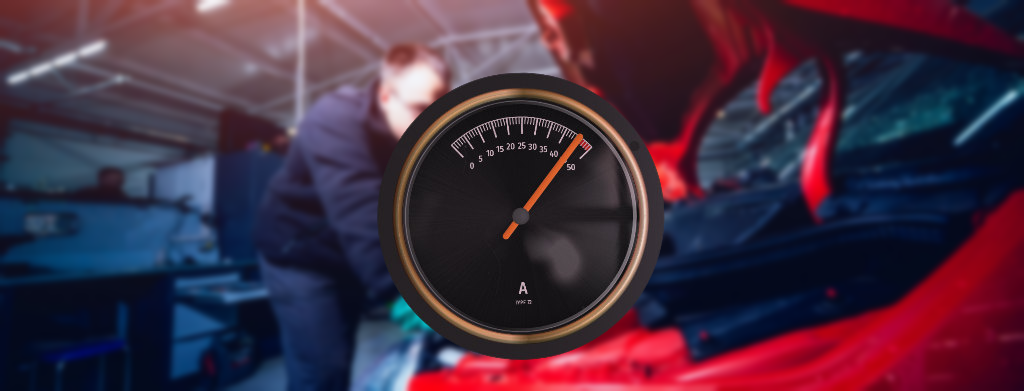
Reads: 45A
